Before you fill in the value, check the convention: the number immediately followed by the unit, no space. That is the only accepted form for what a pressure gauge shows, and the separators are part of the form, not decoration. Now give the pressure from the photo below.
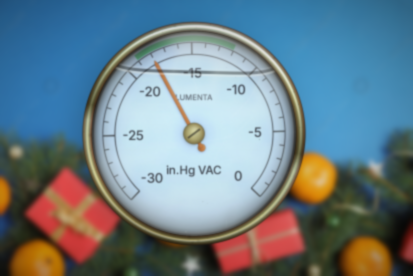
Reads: -18inHg
